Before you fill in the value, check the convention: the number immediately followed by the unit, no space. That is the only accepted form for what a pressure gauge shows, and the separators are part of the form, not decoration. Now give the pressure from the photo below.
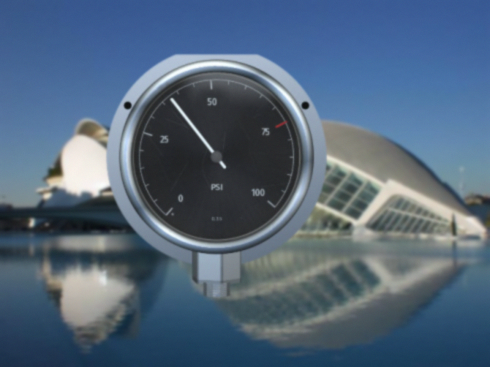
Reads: 37.5psi
